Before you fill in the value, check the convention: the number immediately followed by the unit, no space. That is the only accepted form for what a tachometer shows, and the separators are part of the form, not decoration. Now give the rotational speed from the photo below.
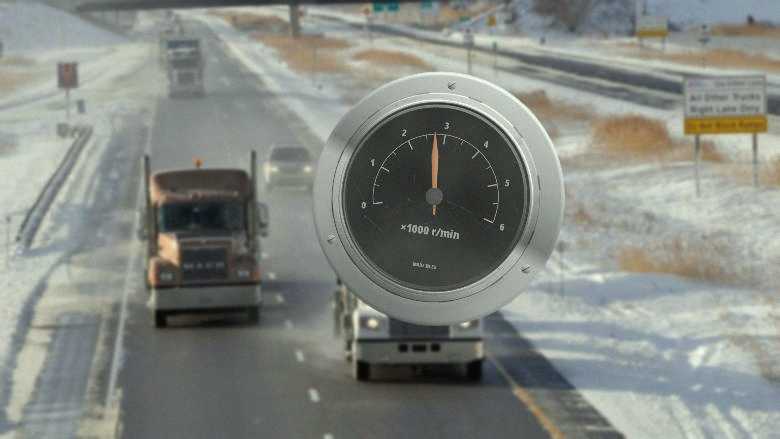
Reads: 2750rpm
